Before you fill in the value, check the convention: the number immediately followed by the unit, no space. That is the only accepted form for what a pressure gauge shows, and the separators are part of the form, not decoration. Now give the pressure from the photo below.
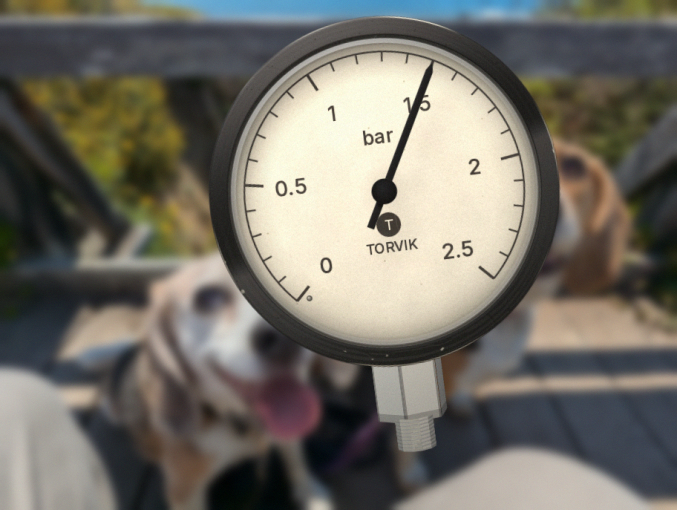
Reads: 1.5bar
